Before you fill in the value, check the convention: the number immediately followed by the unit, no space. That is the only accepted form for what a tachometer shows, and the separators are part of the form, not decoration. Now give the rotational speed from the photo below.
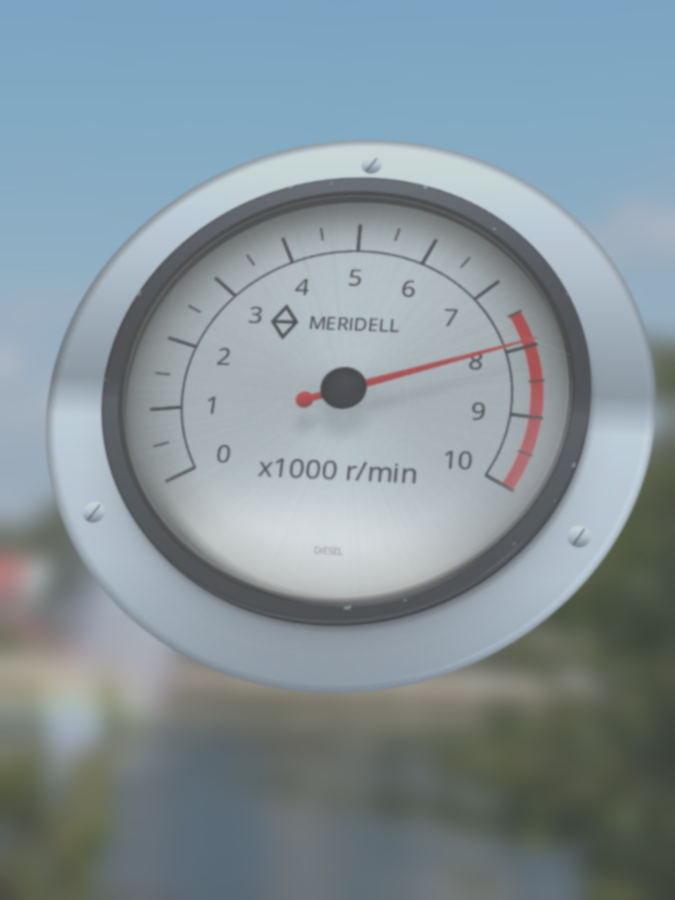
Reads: 8000rpm
